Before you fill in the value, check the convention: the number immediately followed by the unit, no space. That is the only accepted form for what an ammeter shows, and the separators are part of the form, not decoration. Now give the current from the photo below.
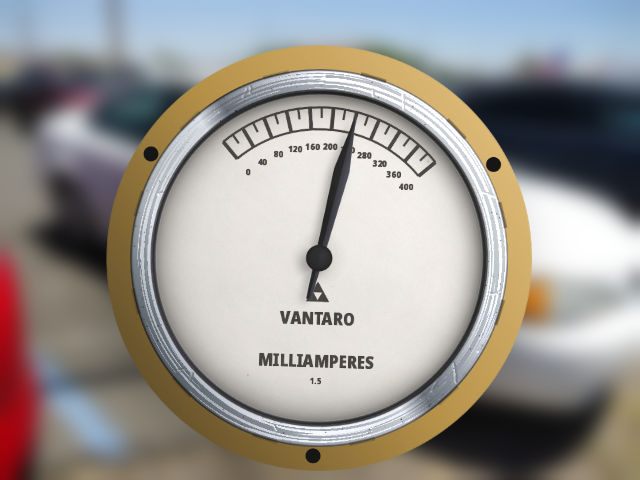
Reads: 240mA
